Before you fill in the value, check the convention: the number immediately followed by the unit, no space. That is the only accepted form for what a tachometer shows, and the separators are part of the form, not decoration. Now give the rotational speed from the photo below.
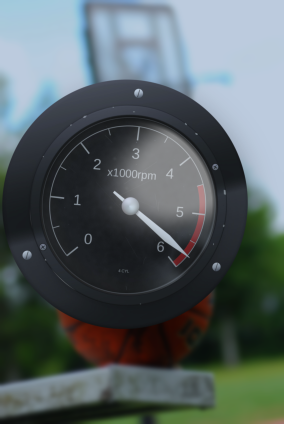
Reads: 5750rpm
